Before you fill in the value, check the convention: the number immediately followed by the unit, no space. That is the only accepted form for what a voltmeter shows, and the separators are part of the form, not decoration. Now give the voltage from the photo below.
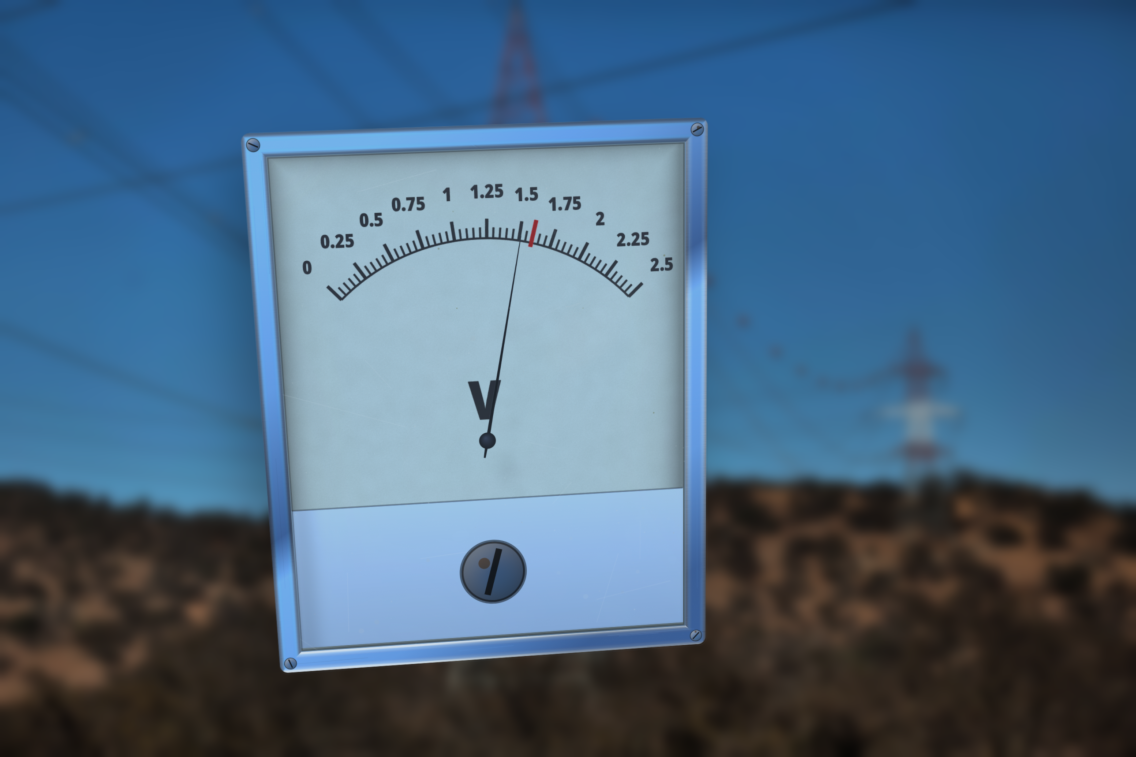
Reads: 1.5V
